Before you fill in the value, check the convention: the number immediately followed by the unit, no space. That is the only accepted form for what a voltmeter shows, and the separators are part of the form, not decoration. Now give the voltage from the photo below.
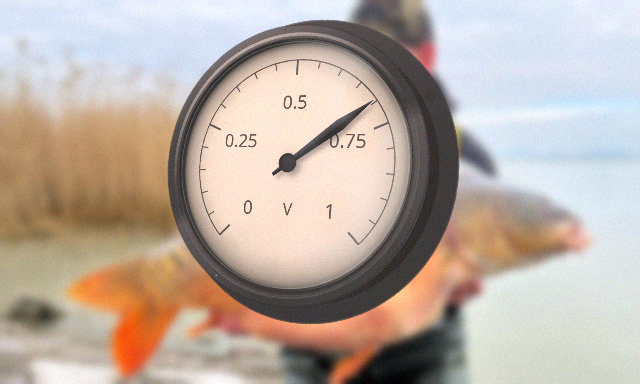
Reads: 0.7V
